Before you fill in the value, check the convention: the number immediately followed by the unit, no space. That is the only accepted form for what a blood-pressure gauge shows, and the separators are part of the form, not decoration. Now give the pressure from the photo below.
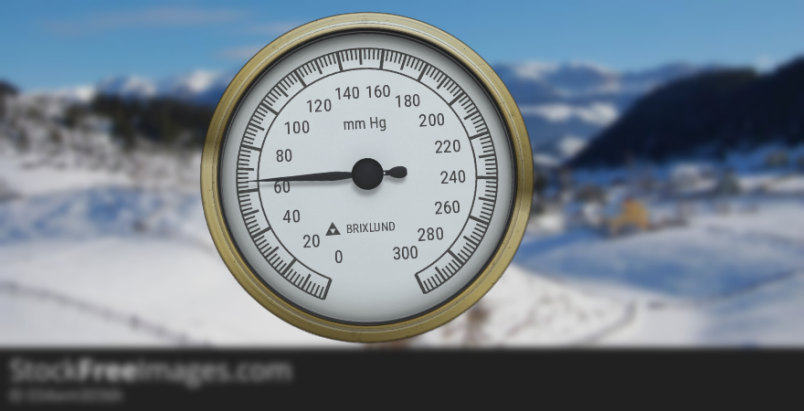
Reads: 64mmHg
